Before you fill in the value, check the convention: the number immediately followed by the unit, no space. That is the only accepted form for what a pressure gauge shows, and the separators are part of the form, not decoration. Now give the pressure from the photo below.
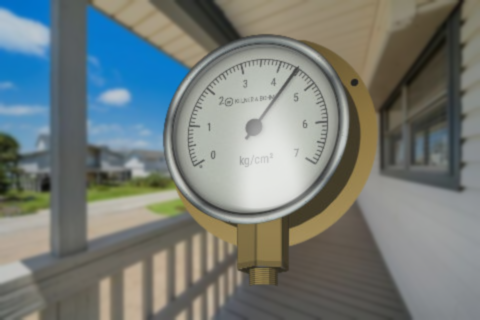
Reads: 4.5kg/cm²
